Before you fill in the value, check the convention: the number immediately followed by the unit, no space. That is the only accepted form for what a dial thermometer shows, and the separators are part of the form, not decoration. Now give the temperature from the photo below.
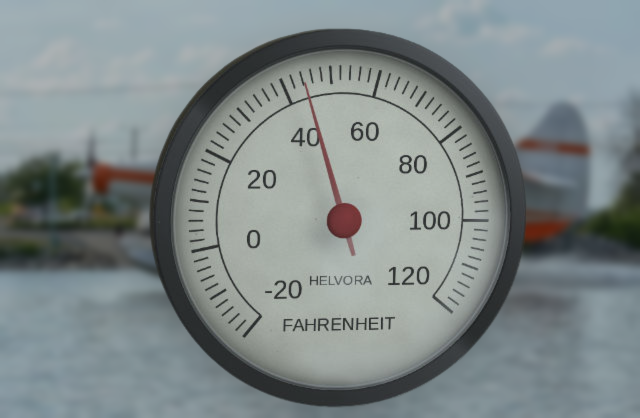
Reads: 44°F
